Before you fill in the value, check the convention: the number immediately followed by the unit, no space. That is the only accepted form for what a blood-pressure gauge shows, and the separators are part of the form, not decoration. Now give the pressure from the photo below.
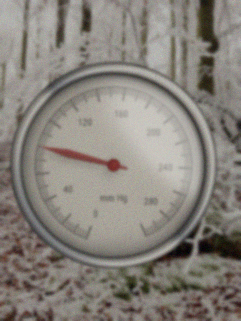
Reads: 80mmHg
